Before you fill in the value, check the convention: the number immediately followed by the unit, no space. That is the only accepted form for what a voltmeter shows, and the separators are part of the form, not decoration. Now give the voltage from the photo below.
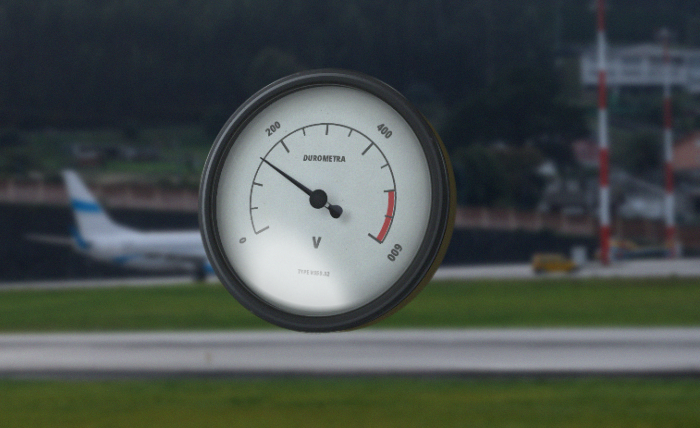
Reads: 150V
